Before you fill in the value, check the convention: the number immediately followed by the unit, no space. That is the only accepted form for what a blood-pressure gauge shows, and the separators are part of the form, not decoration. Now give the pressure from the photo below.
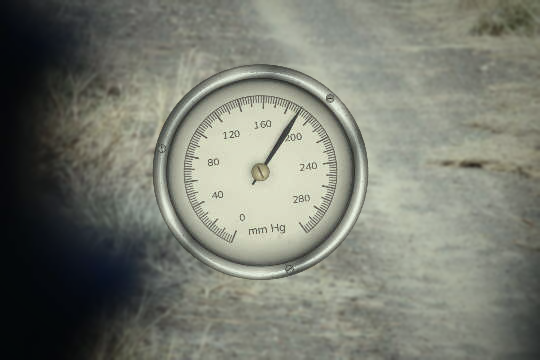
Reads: 190mmHg
